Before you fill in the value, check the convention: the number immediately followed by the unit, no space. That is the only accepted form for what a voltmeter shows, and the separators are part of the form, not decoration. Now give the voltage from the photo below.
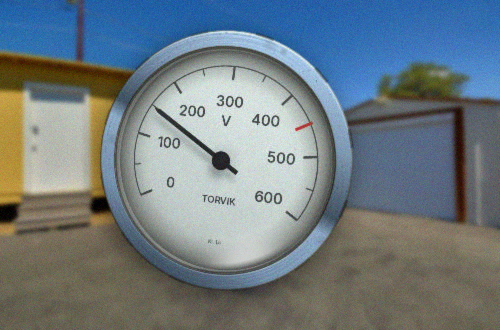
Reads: 150V
